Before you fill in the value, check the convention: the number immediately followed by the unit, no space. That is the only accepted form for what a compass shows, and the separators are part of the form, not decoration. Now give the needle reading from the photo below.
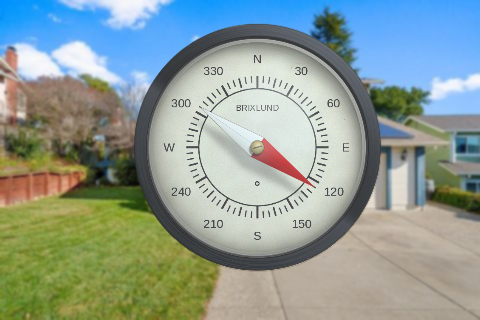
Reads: 125°
